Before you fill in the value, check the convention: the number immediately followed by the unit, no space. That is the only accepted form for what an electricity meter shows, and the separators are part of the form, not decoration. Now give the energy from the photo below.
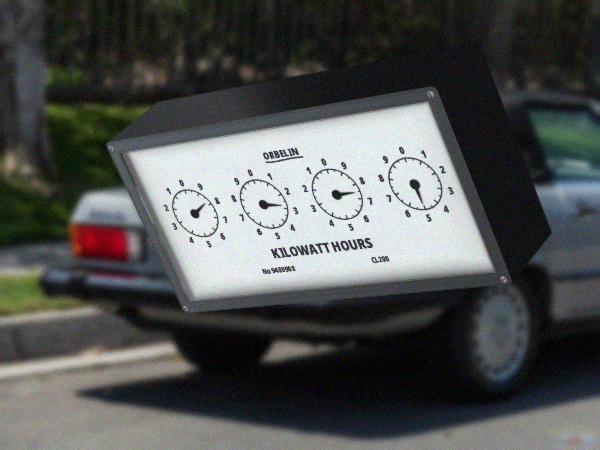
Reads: 8275kWh
